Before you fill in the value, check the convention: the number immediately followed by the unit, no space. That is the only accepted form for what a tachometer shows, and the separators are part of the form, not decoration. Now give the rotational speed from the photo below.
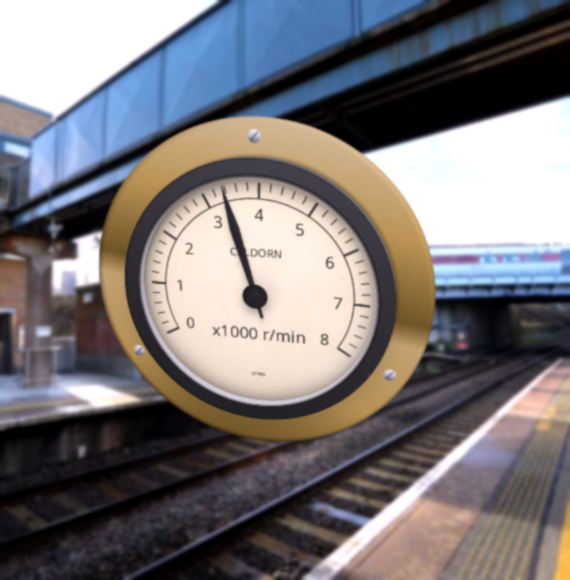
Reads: 3400rpm
